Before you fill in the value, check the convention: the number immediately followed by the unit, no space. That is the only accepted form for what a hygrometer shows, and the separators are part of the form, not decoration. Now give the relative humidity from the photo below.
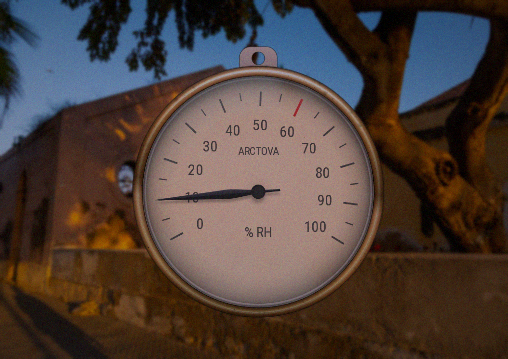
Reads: 10%
